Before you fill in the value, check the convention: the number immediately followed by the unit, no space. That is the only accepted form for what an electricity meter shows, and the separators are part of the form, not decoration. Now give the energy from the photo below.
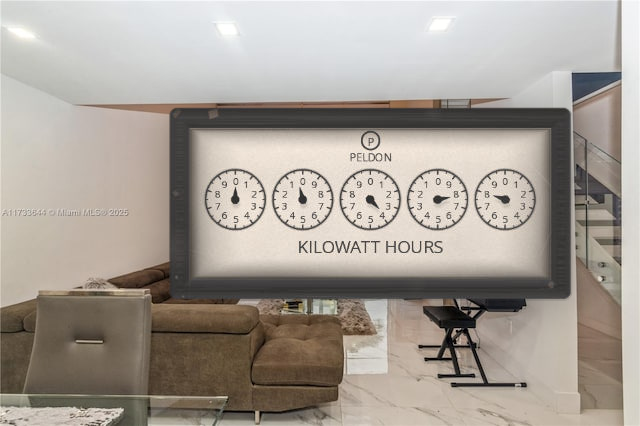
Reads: 378kWh
